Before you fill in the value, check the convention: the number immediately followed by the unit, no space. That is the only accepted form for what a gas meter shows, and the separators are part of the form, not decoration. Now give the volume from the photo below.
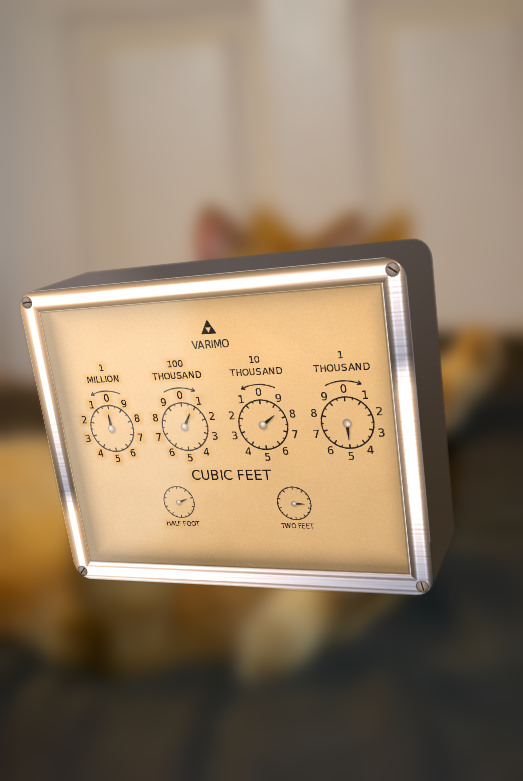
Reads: 8500ft³
